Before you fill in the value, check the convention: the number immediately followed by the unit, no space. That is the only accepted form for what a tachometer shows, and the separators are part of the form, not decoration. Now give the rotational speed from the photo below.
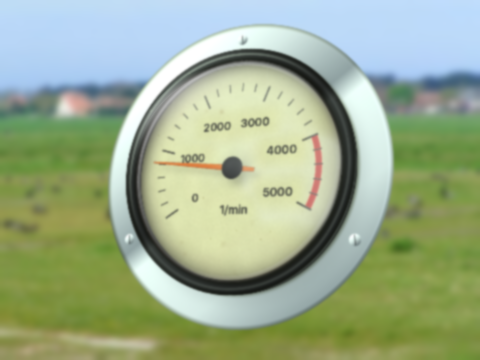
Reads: 800rpm
